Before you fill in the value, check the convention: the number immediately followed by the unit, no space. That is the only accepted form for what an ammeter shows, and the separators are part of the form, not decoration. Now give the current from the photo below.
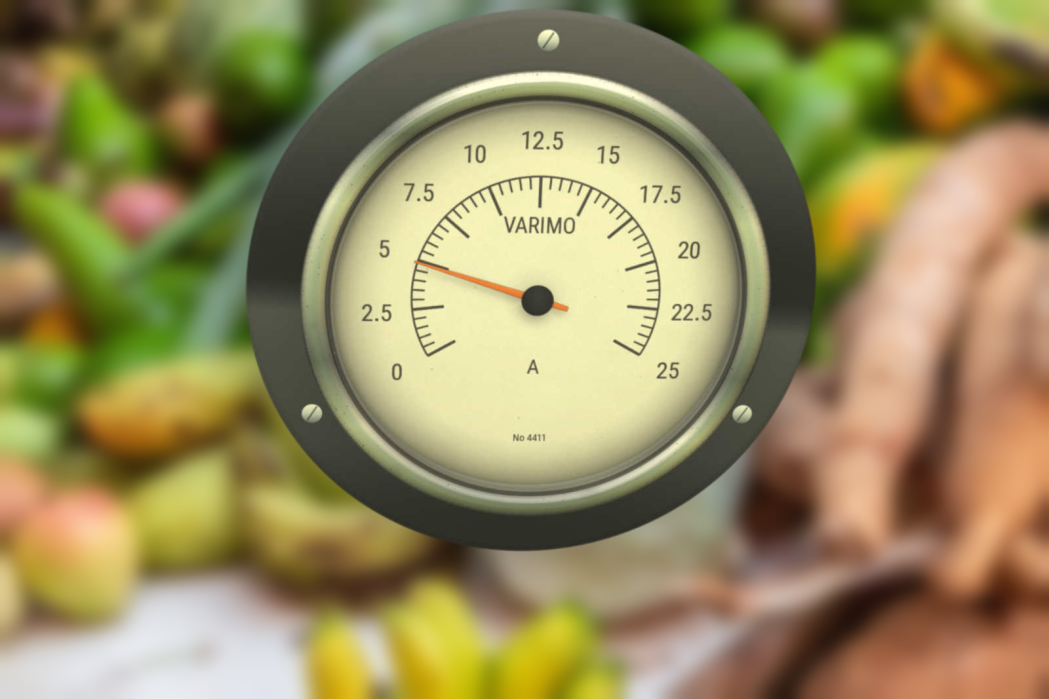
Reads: 5A
